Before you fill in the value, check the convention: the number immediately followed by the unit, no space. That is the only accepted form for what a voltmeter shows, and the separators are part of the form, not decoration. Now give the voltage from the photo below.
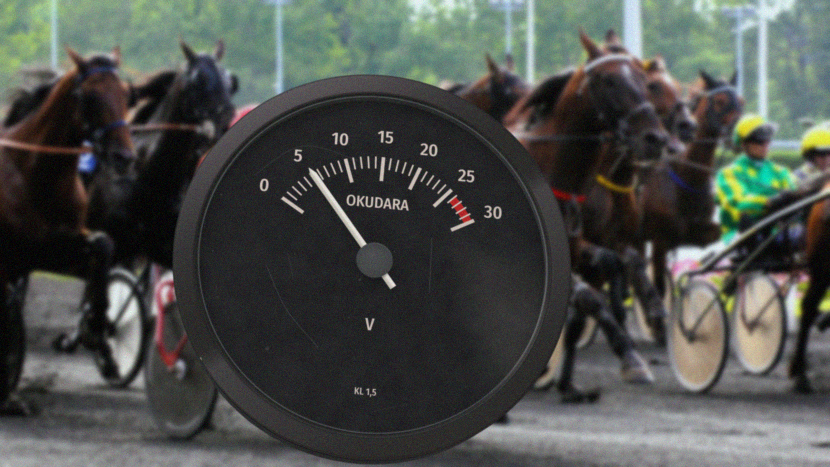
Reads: 5V
